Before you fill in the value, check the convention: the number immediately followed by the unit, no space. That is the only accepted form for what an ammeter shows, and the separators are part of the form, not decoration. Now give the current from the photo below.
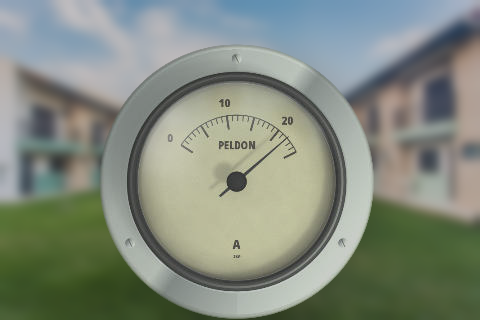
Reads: 22A
